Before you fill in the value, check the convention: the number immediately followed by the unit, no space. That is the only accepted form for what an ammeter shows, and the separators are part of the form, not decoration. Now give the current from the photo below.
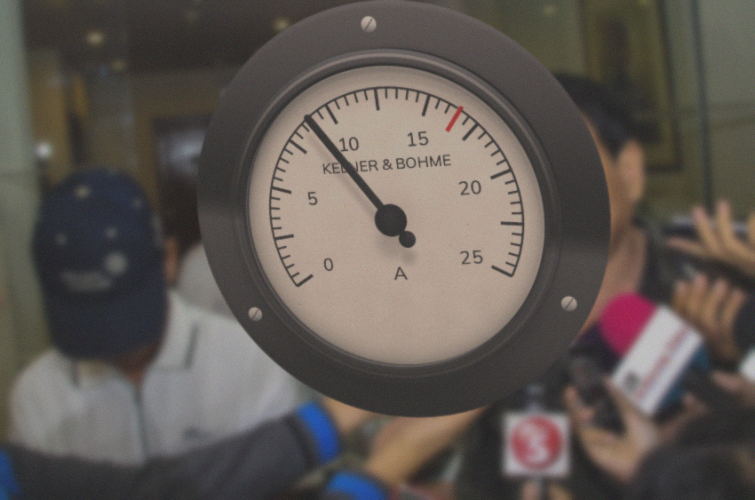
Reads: 9A
